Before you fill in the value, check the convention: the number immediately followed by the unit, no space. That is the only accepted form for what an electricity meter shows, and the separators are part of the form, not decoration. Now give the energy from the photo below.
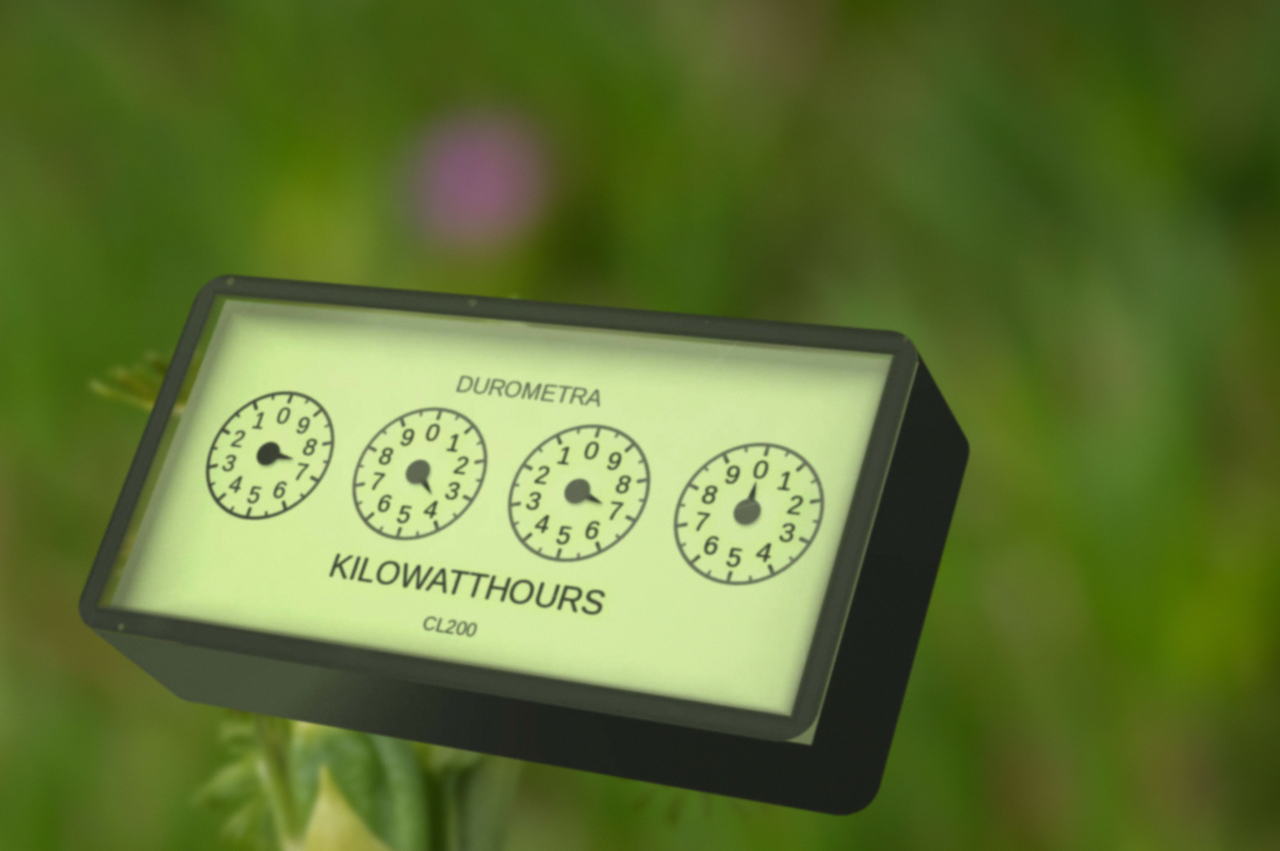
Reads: 7370kWh
